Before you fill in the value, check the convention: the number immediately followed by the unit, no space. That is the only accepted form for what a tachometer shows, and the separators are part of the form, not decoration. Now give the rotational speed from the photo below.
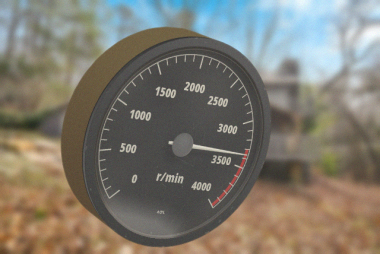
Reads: 3350rpm
